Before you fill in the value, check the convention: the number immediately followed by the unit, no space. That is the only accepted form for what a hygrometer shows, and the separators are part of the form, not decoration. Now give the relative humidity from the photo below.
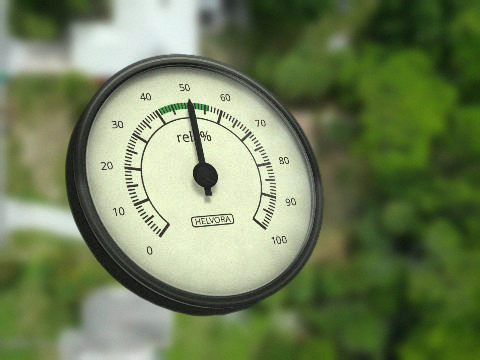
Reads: 50%
